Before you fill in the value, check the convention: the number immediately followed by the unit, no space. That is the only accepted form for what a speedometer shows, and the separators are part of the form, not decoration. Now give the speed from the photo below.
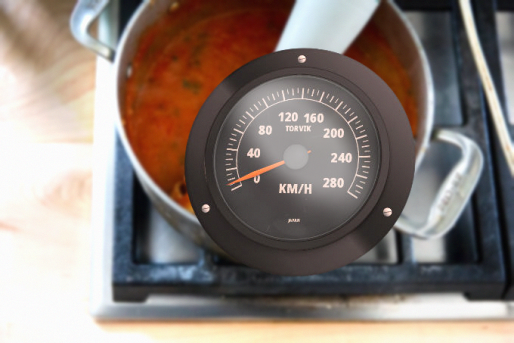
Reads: 5km/h
